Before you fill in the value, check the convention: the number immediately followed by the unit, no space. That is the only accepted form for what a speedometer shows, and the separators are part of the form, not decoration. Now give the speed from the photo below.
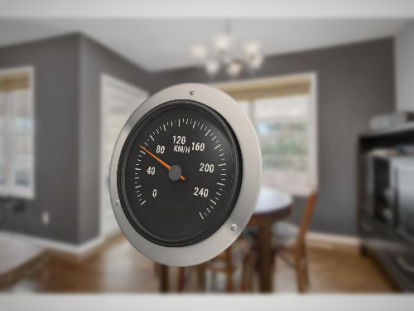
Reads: 65km/h
